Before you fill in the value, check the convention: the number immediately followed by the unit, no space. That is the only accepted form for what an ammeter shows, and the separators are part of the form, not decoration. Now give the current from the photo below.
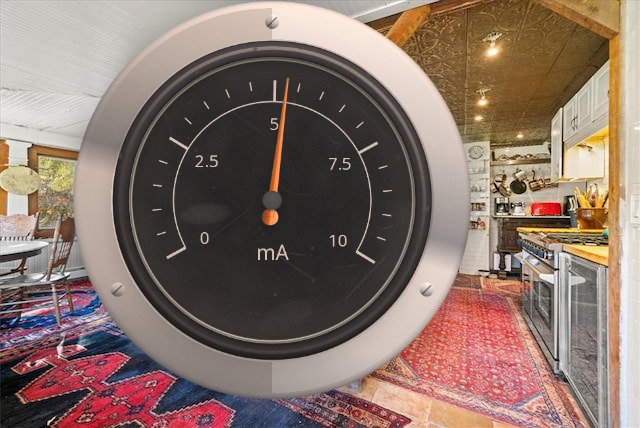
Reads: 5.25mA
